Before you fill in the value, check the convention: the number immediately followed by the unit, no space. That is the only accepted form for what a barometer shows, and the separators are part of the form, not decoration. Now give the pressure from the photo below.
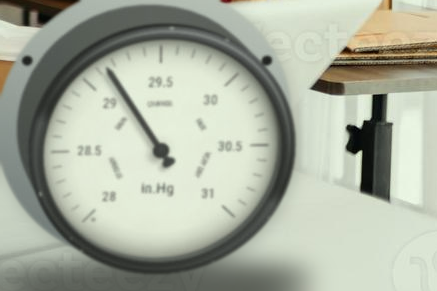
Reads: 29.15inHg
